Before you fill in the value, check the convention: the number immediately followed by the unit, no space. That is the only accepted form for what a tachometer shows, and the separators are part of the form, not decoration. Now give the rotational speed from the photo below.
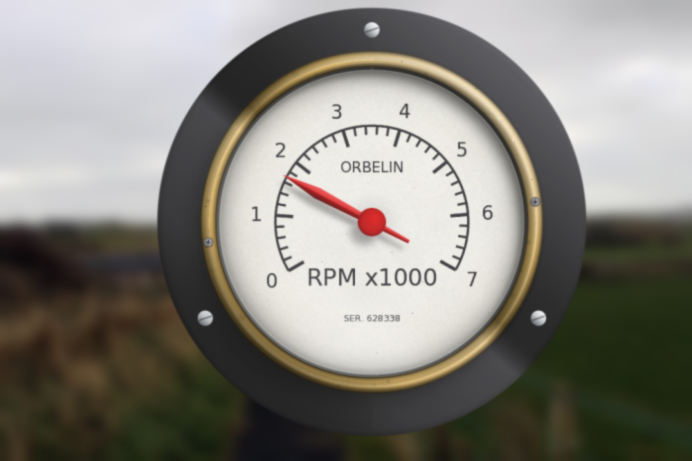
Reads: 1700rpm
